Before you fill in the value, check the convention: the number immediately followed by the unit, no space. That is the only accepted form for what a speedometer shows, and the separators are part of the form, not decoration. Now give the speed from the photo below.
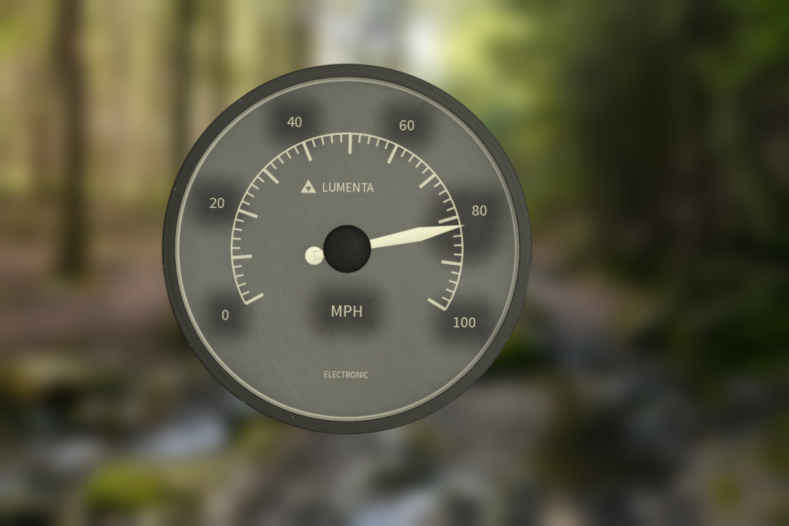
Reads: 82mph
